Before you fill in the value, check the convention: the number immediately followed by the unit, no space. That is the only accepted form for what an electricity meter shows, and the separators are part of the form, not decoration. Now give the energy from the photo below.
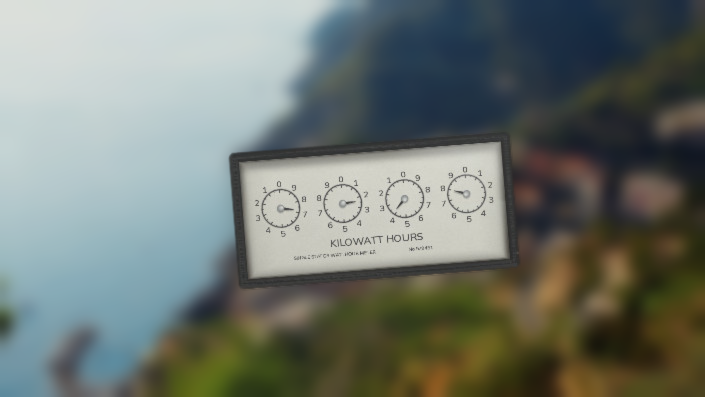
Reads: 7238kWh
